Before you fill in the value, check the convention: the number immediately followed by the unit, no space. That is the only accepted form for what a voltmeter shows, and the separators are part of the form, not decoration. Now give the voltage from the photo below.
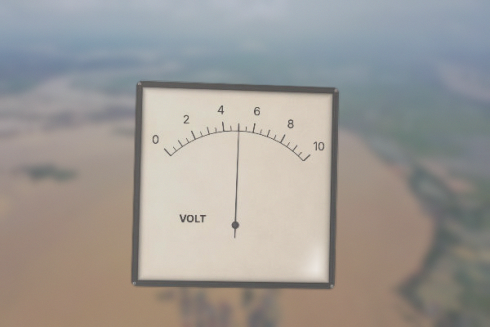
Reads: 5V
